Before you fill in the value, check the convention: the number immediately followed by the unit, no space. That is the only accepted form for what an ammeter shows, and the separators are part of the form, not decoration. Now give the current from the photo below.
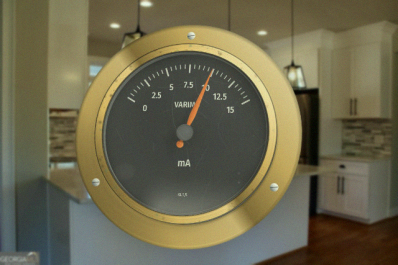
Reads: 10mA
